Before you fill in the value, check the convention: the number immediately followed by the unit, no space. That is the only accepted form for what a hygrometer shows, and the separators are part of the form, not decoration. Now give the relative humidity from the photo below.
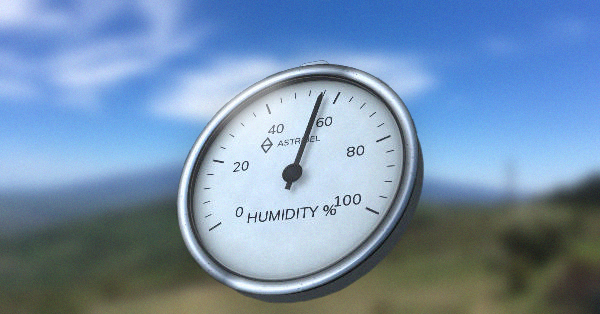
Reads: 56%
